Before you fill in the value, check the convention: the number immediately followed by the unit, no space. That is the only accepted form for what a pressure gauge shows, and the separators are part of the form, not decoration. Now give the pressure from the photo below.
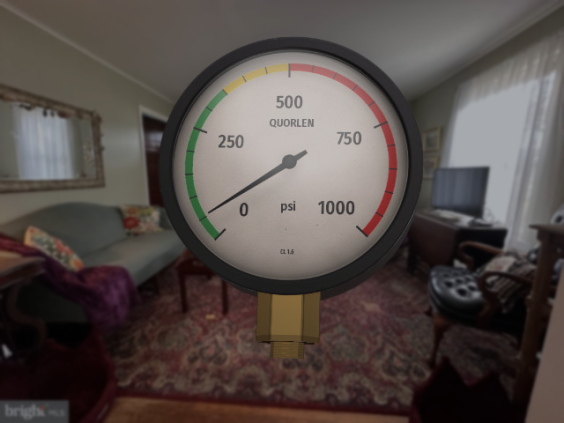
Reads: 50psi
